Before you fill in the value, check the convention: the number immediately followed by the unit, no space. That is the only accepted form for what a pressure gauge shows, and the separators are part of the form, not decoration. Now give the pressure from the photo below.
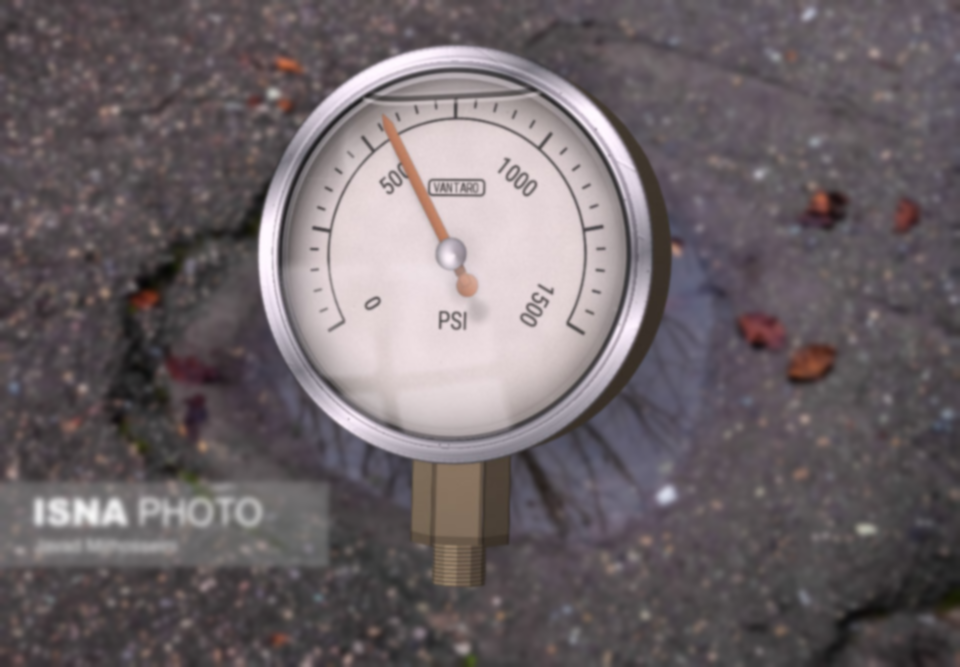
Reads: 575psi
